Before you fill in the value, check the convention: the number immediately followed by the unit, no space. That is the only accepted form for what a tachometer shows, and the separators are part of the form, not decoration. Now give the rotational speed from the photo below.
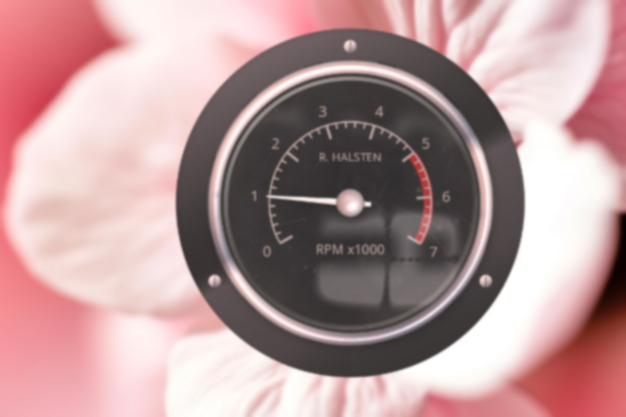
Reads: 1000rpm
